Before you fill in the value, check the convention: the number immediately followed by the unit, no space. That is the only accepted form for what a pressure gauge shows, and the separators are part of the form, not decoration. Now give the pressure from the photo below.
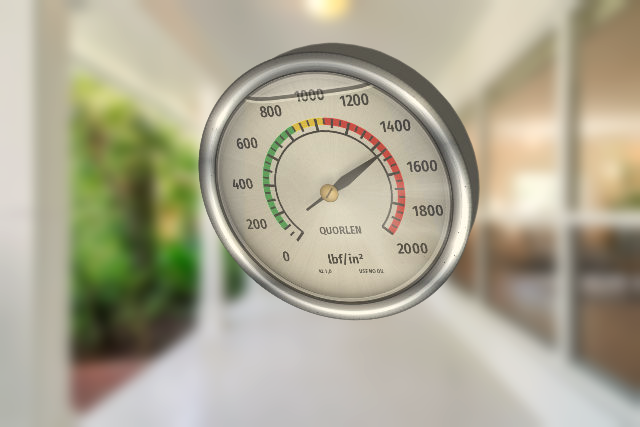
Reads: 1450psi
